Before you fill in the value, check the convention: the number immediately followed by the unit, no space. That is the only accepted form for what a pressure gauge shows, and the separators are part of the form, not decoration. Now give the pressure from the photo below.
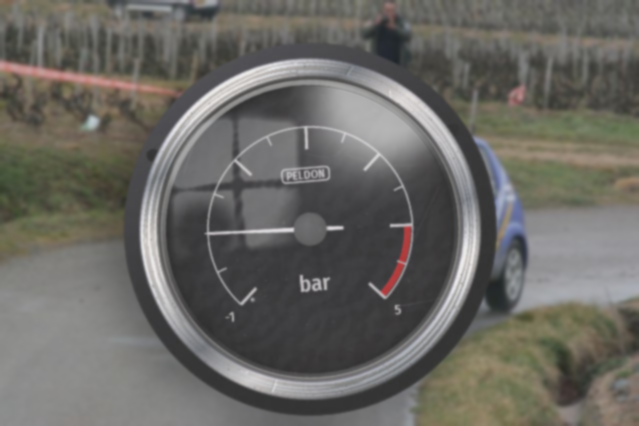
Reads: 0bar
